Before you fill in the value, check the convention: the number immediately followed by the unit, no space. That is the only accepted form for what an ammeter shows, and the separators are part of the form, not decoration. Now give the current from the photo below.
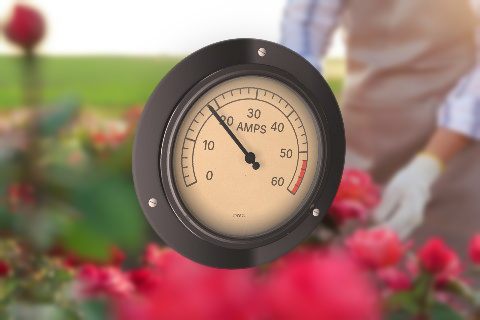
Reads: 18A
